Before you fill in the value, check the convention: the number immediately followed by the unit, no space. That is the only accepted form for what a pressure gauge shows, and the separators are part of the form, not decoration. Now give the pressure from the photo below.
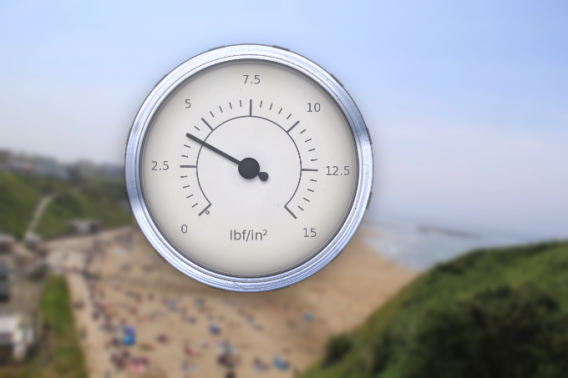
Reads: 4psi
